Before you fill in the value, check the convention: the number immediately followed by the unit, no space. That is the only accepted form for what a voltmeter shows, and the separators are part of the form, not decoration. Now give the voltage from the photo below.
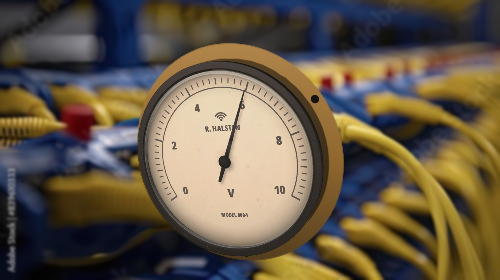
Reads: 6V
